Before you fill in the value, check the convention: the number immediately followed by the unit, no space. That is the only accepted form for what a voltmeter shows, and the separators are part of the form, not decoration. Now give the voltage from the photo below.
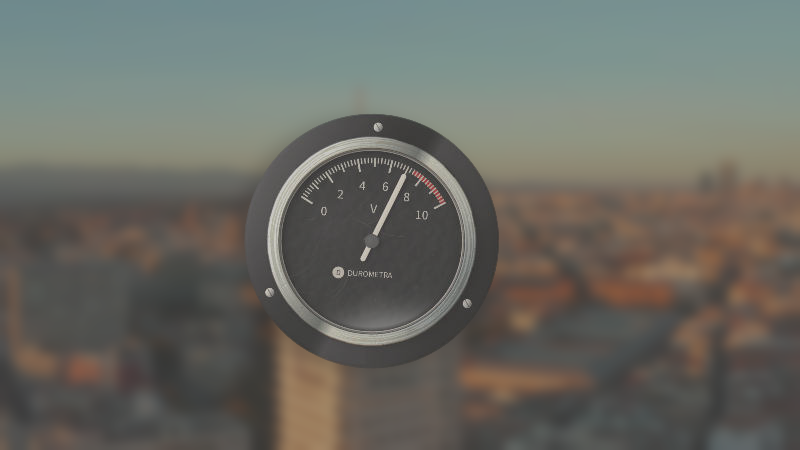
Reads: 7V
